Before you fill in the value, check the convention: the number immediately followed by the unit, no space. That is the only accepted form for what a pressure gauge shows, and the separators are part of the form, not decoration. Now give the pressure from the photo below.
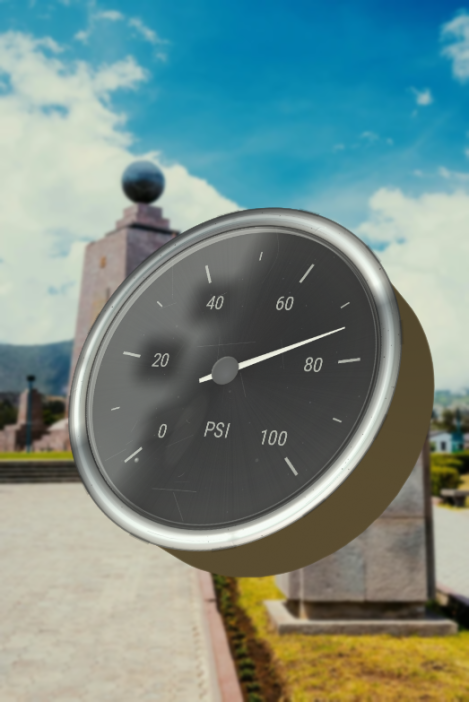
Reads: 75psi
